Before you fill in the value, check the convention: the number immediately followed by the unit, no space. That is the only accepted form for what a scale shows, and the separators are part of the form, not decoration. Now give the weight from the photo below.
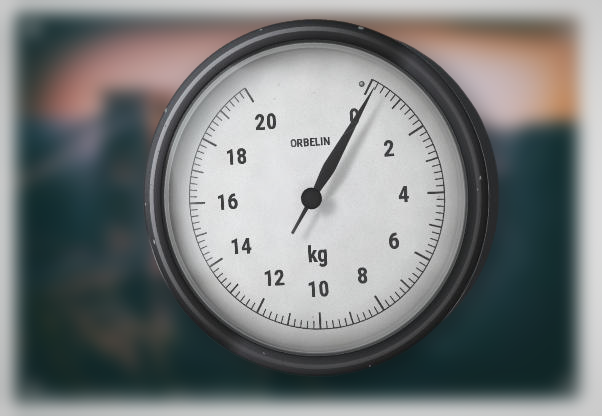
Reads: 0.2kg
